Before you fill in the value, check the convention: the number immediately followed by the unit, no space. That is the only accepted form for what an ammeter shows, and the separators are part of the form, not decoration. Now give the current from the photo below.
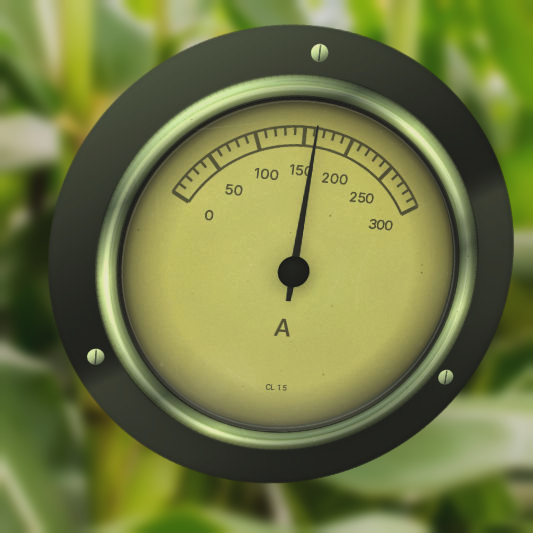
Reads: 160A
